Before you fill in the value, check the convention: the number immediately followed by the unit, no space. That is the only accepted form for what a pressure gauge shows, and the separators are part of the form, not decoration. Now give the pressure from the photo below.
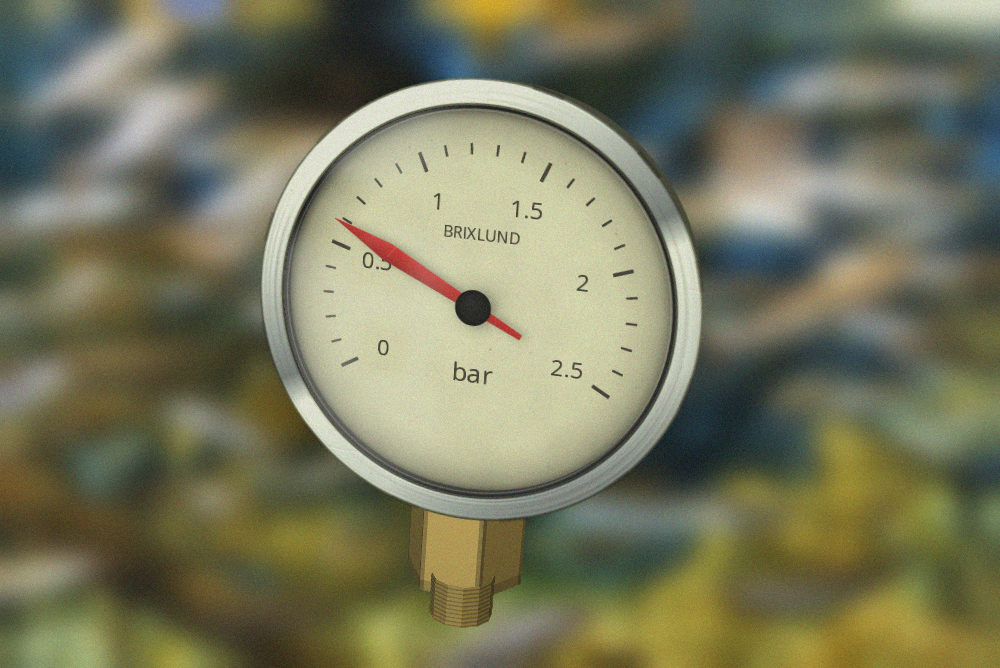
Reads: 0.6bar
